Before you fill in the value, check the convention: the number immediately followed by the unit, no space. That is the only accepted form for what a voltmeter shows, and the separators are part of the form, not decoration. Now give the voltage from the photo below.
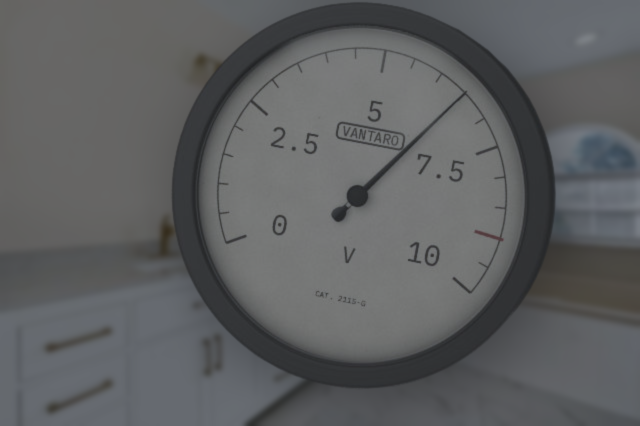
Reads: 6.5V
